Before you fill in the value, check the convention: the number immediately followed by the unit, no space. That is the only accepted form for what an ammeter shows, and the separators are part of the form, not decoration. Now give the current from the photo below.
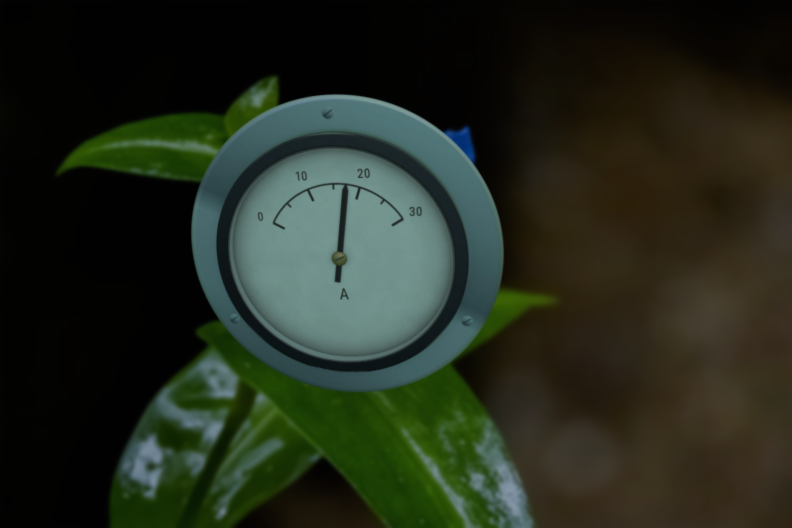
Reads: 17.5A
